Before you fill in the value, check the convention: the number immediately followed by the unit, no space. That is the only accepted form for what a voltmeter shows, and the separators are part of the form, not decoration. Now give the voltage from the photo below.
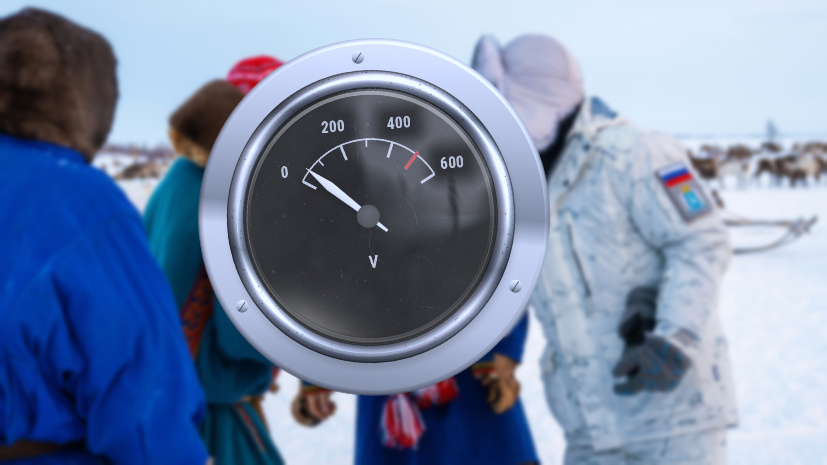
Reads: 50V
